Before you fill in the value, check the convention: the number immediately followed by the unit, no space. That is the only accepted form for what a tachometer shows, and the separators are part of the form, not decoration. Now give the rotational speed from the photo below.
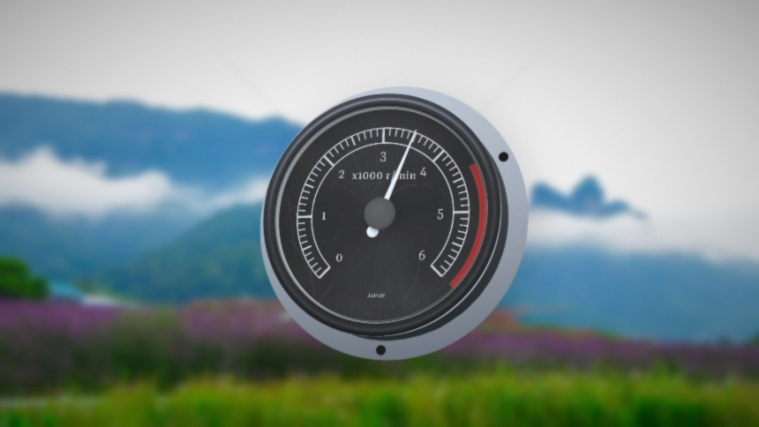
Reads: 3500rpm
